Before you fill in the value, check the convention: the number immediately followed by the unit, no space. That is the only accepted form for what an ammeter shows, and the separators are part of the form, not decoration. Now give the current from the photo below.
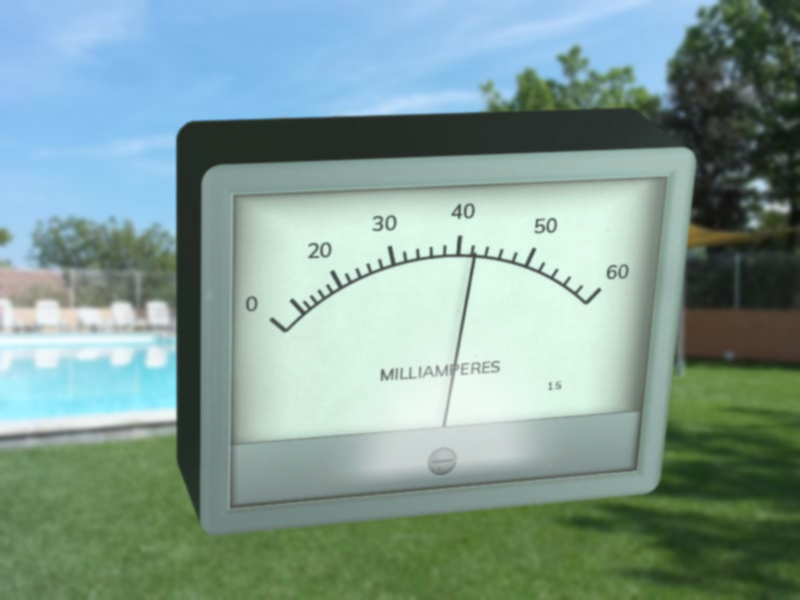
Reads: 42mA
